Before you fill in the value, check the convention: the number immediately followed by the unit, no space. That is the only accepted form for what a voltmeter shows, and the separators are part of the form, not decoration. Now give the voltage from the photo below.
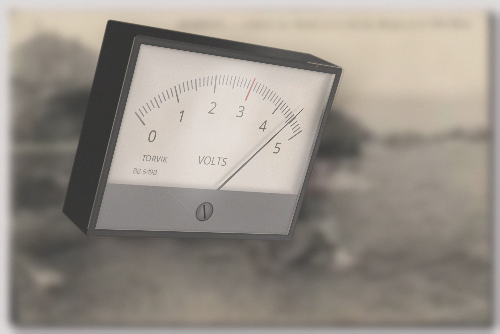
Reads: 4.5V
